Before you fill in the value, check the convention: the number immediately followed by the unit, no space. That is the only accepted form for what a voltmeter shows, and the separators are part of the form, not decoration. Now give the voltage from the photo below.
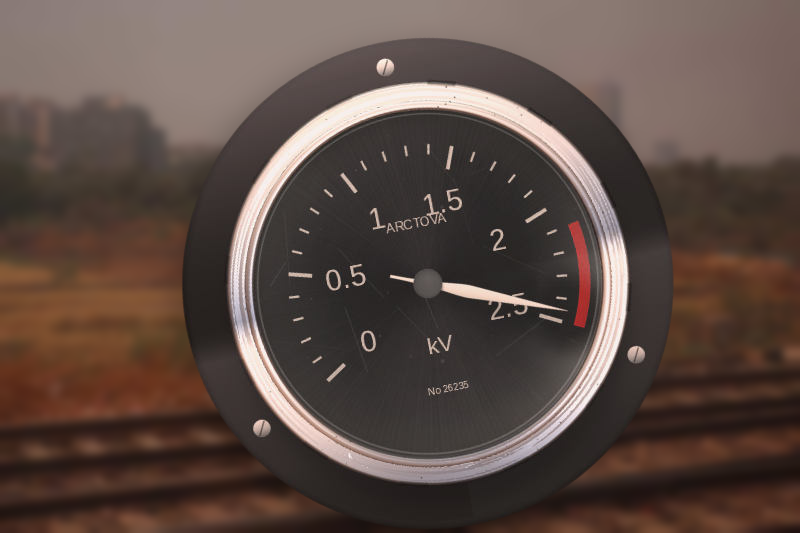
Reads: 2.45kV
